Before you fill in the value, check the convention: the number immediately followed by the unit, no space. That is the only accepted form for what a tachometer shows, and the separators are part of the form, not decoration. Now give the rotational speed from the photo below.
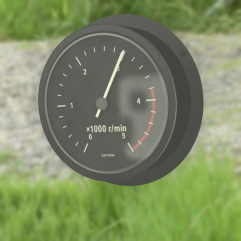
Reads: 3000rpm
